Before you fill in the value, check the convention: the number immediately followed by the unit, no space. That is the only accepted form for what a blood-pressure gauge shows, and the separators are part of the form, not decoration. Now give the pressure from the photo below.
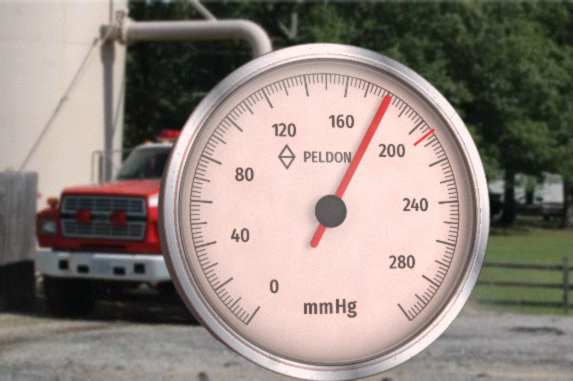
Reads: 180mmHg
